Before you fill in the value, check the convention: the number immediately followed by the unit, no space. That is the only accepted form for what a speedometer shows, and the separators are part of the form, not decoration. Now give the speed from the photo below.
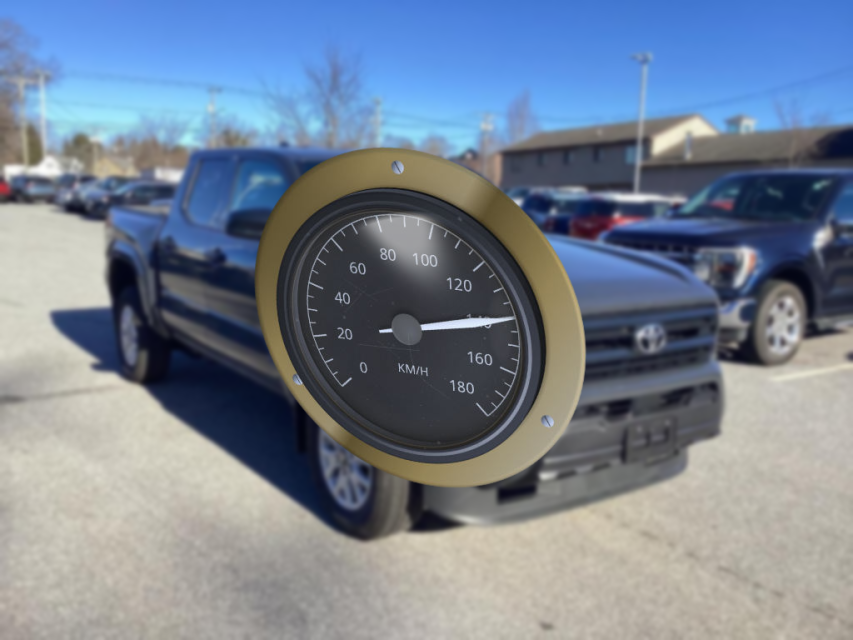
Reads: 140km/h
